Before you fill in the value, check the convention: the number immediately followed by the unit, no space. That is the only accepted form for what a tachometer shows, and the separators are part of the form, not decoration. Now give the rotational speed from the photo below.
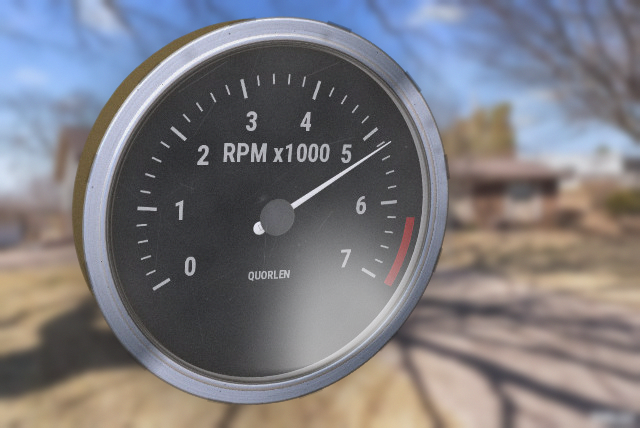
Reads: 5200rpm
